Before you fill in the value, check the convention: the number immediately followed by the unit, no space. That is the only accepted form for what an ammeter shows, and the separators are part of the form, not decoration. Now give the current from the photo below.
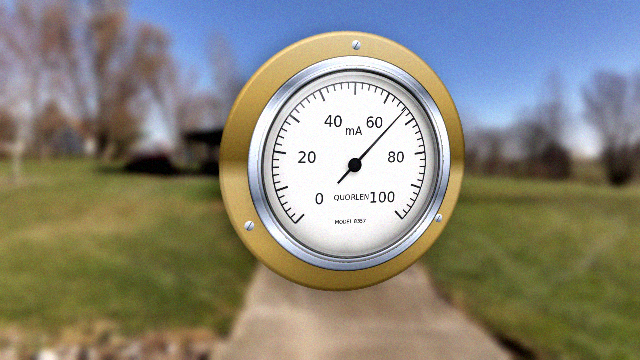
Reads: 66mA
